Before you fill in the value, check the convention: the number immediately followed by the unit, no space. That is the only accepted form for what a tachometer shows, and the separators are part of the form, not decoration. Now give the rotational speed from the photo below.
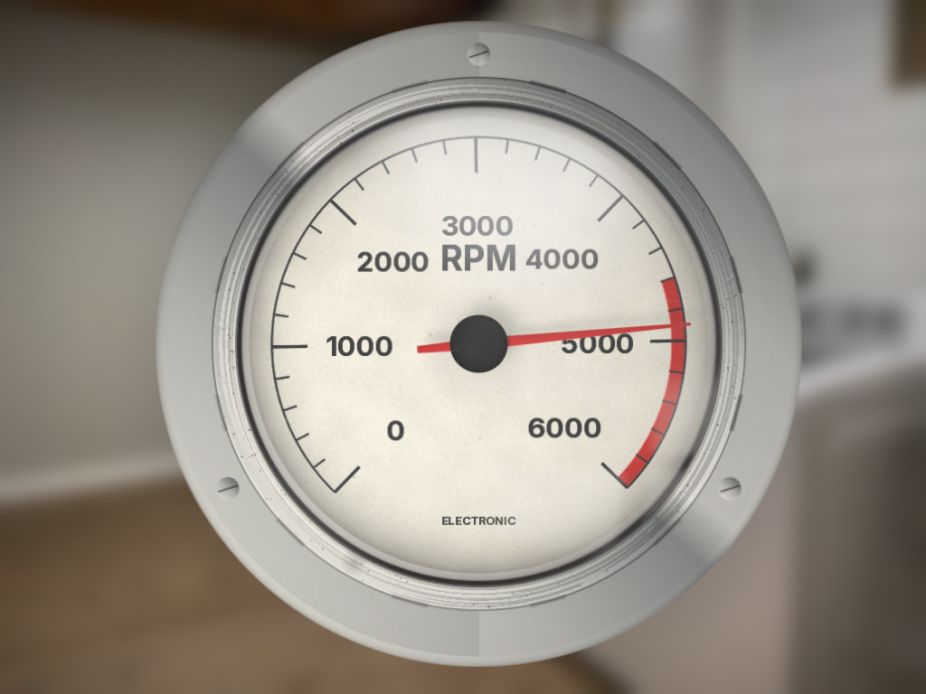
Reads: 4900rpm
